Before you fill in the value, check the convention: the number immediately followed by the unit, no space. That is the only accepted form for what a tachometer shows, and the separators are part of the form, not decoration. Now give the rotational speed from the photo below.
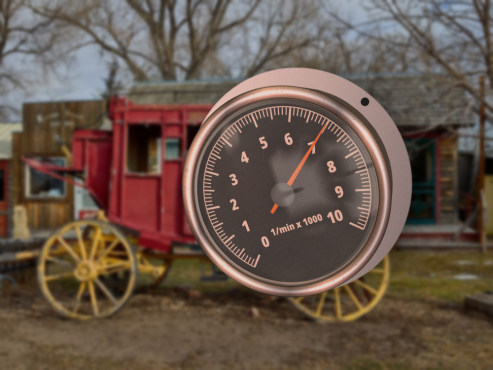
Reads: 7000rpm
